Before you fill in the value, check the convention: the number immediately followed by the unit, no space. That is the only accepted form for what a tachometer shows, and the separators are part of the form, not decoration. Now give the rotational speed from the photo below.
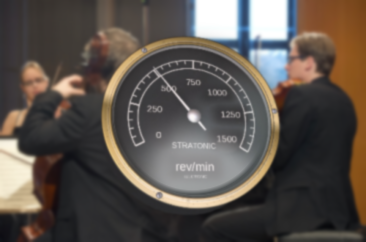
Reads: 500rpm
